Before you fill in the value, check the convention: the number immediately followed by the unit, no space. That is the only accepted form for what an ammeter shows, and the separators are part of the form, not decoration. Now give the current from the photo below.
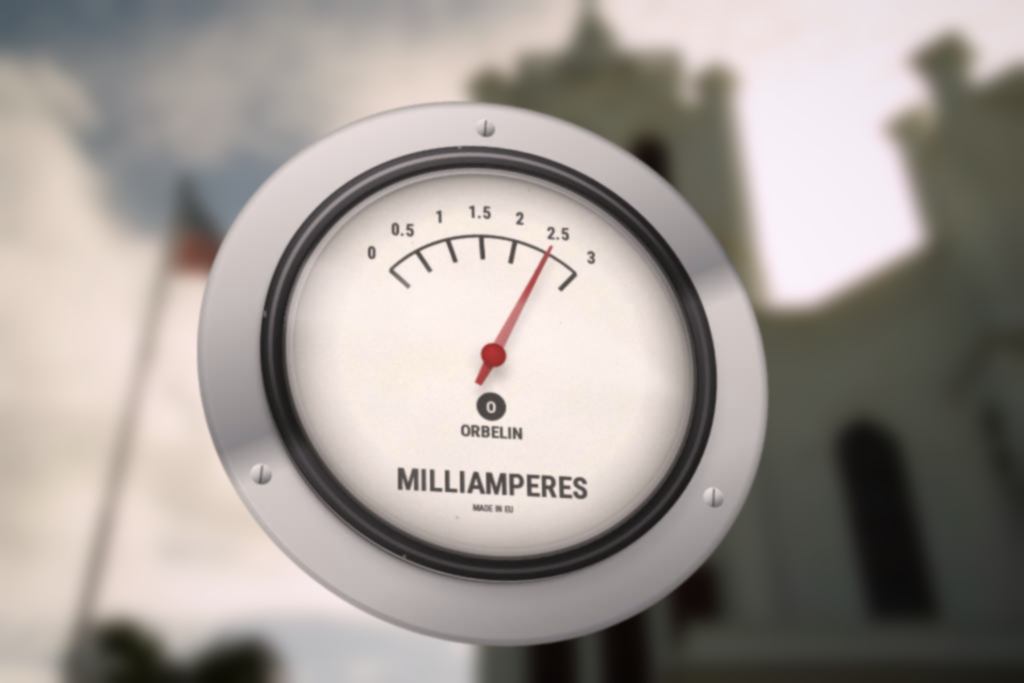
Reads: 2.5mA
